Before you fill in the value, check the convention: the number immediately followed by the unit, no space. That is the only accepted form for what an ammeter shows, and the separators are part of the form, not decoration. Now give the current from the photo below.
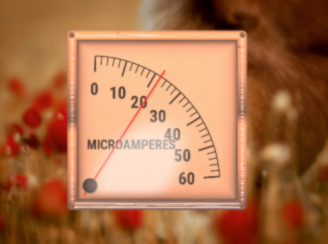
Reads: 22µA
